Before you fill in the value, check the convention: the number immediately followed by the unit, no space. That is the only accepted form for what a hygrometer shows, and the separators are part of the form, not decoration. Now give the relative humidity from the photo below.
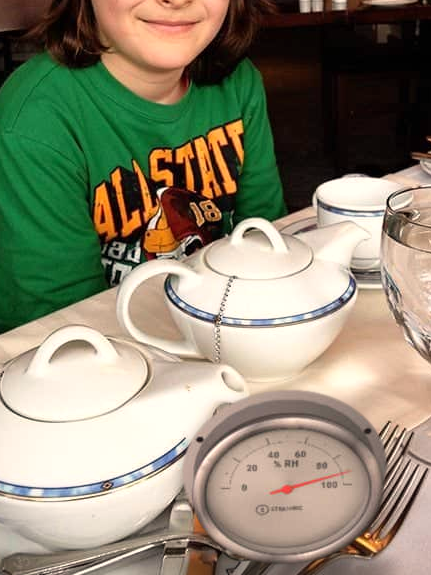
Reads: 90%
